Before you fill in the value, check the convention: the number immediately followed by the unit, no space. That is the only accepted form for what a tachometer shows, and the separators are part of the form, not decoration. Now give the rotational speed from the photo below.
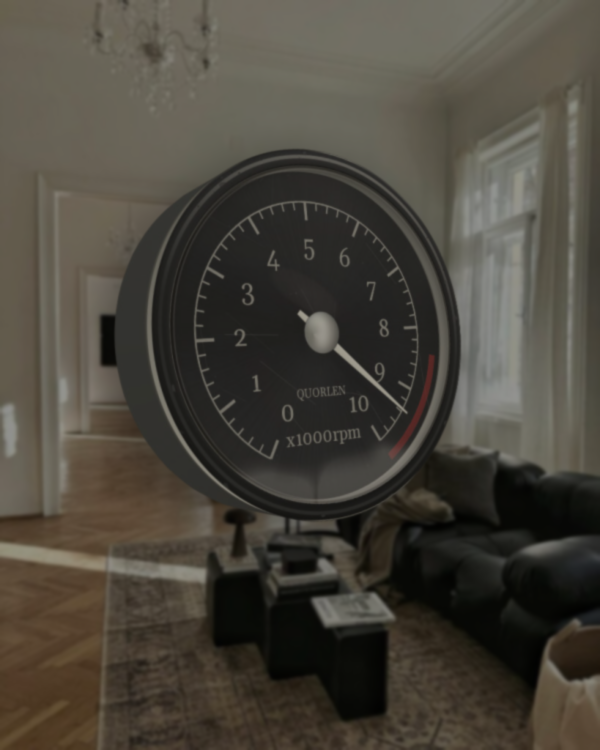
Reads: 9400rpm
